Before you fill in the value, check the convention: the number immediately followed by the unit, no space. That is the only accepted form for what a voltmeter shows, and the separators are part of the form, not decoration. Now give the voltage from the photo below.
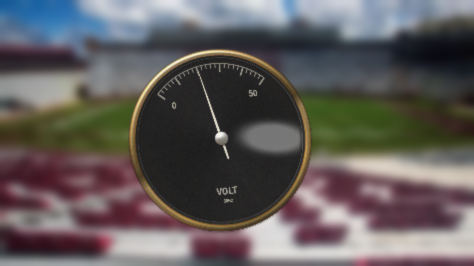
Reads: 20V
